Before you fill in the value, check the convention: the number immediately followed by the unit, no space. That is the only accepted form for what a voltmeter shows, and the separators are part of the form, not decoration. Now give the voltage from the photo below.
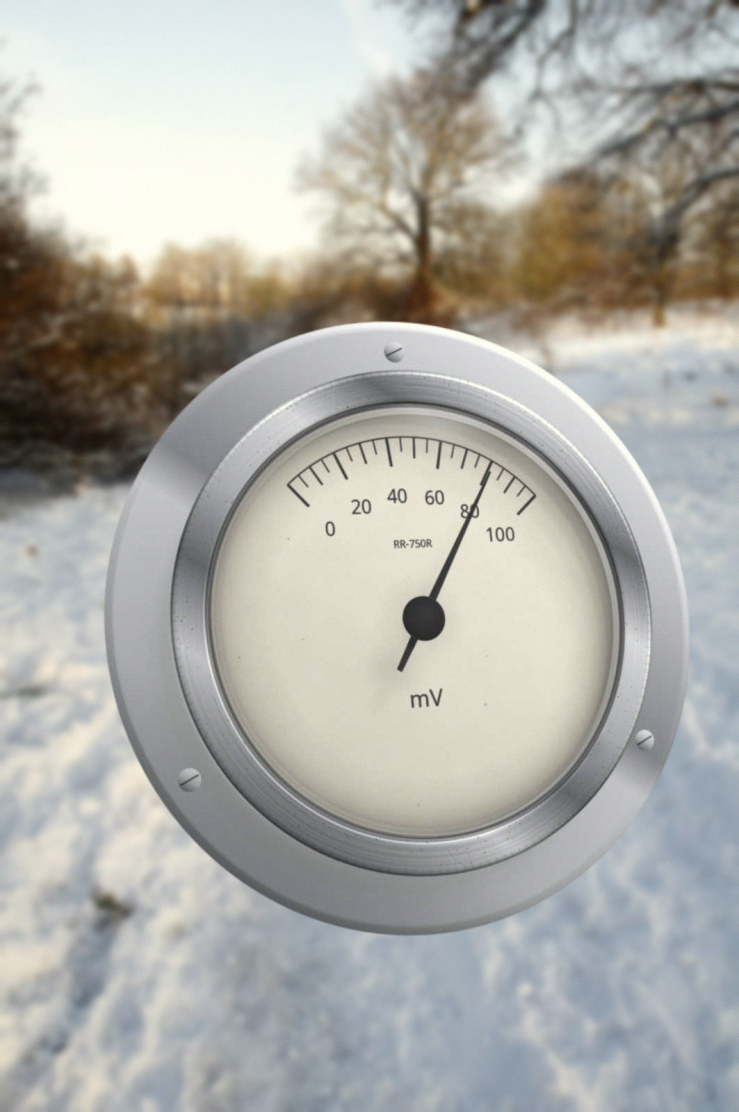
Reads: 80mV
